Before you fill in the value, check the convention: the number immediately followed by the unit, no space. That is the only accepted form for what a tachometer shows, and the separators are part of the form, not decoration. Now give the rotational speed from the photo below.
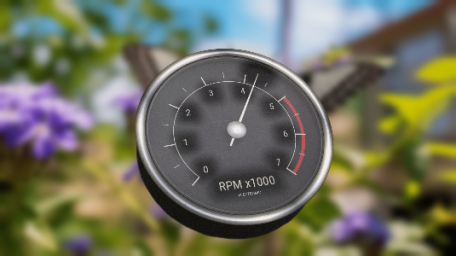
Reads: 4250rpm
